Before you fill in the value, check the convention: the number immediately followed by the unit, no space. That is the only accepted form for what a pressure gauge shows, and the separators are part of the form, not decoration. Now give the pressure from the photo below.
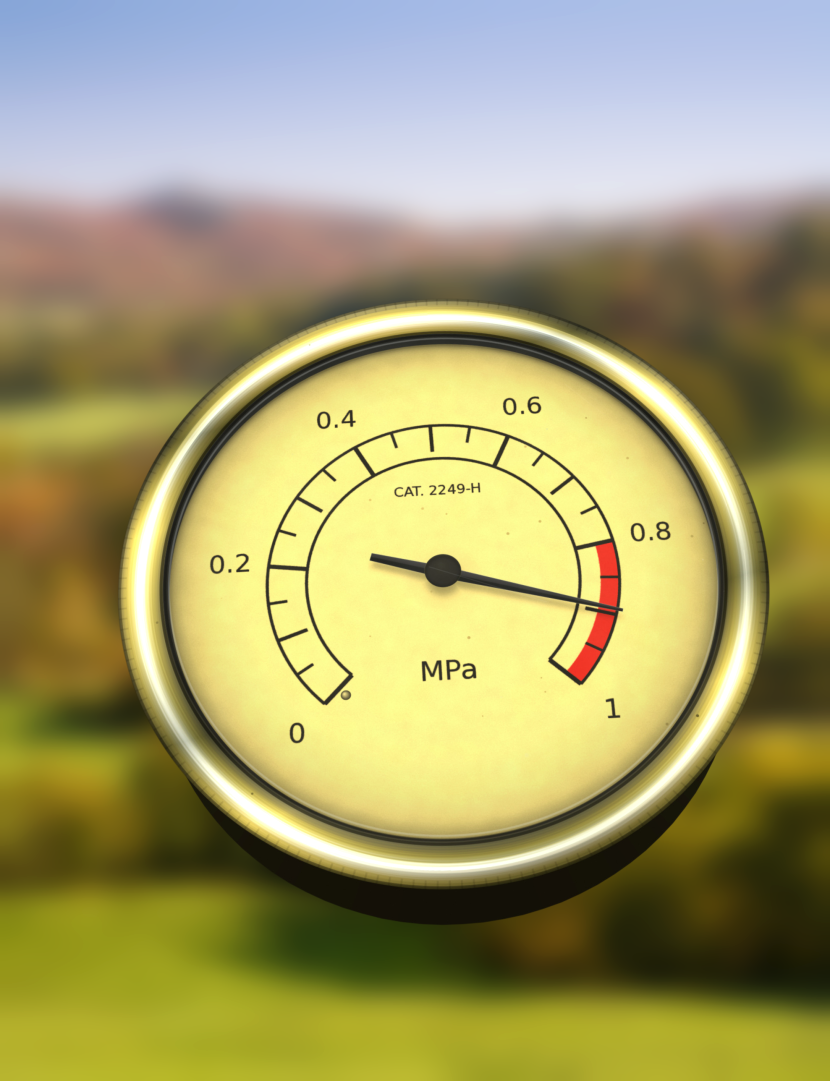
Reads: 0.9MPa
